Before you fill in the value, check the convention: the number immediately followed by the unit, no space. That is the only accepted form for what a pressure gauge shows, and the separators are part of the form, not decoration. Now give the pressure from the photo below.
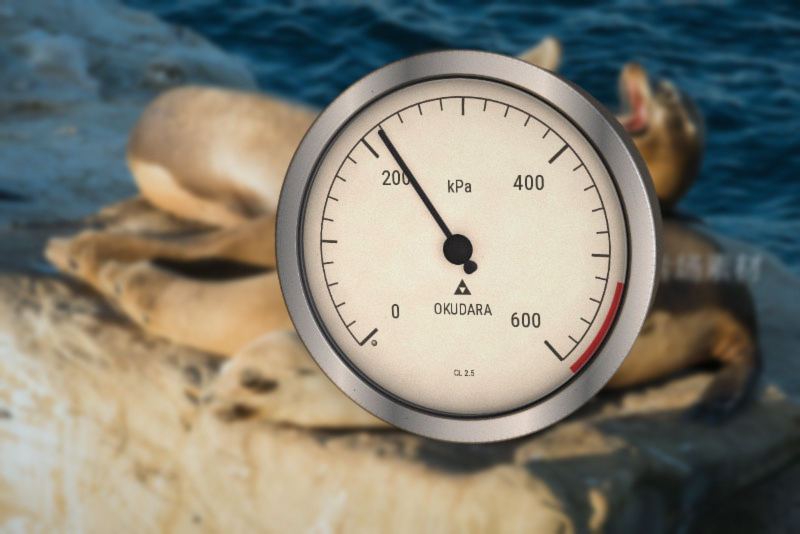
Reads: 220kPa
